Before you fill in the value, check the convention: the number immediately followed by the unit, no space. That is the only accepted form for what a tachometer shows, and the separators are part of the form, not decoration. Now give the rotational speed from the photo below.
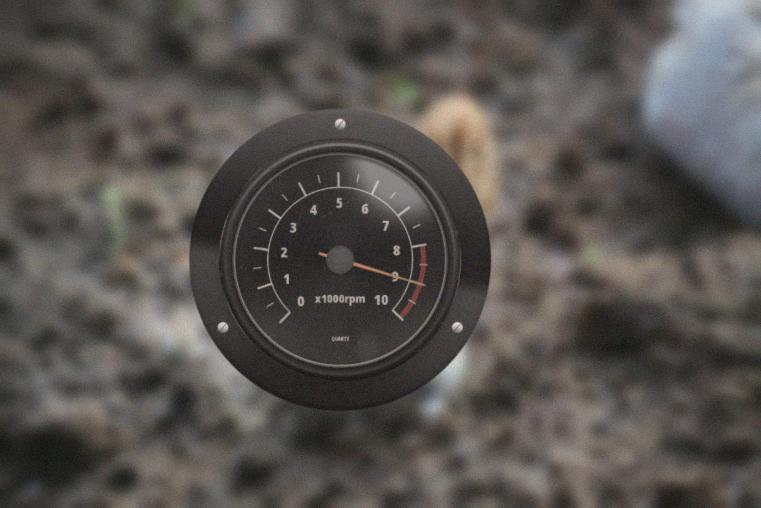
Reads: 9000rpm
